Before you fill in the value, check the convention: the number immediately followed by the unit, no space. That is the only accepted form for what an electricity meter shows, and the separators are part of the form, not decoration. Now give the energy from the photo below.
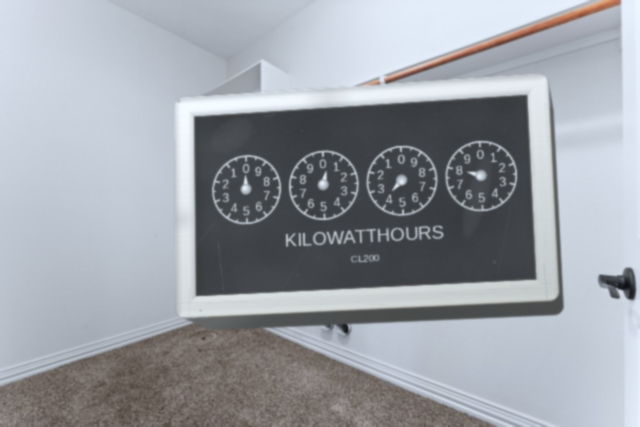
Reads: 38kWh
